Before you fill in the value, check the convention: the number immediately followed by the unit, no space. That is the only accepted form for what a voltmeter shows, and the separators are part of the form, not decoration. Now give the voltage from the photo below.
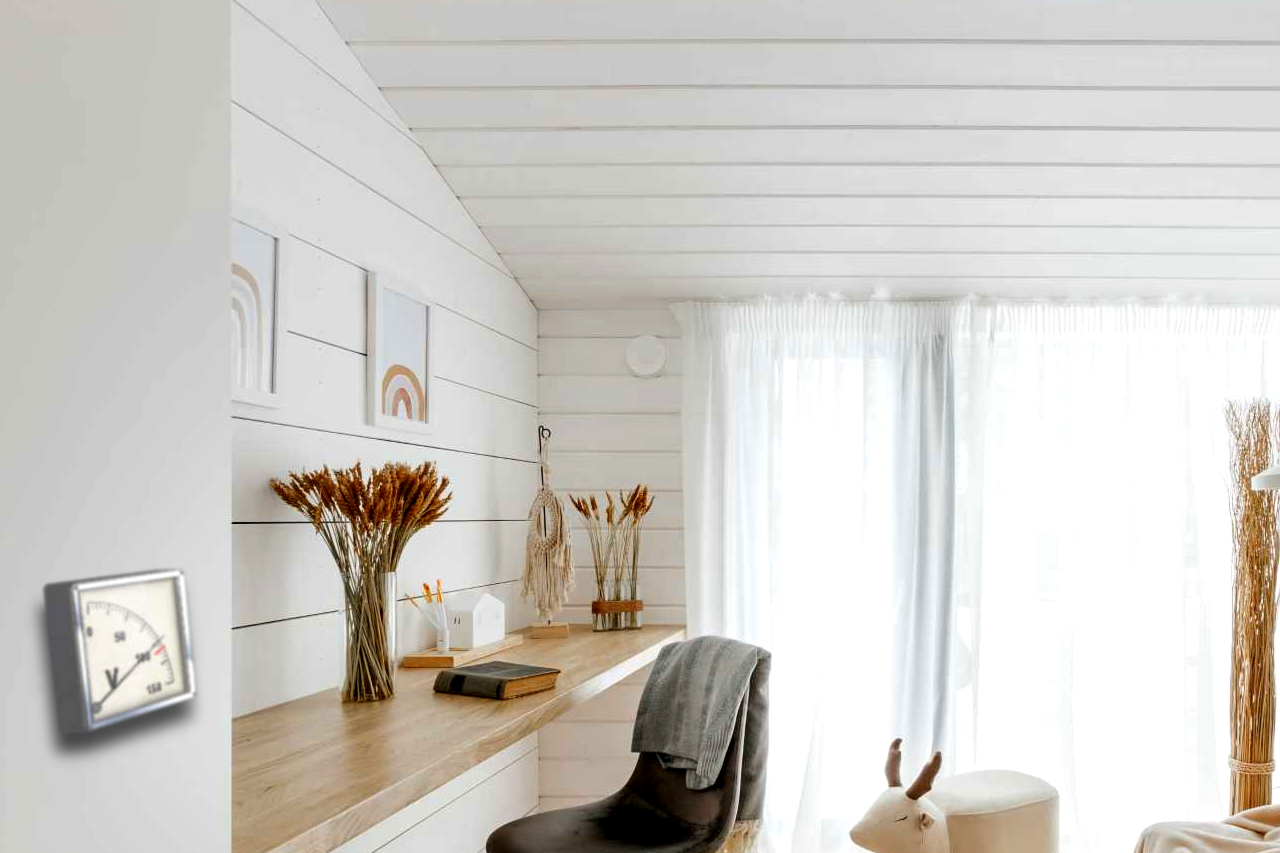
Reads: 100V
